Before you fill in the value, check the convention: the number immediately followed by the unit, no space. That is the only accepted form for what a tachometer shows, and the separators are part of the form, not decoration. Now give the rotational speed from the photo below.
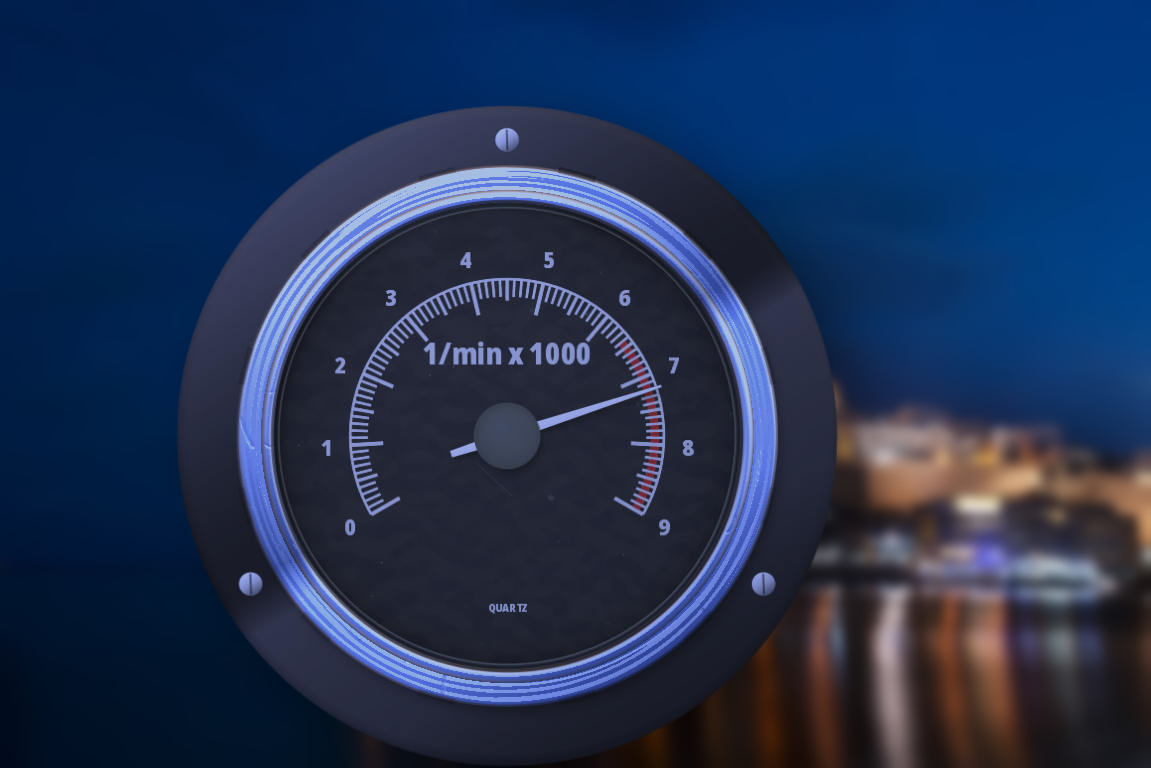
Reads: 7200rpm
